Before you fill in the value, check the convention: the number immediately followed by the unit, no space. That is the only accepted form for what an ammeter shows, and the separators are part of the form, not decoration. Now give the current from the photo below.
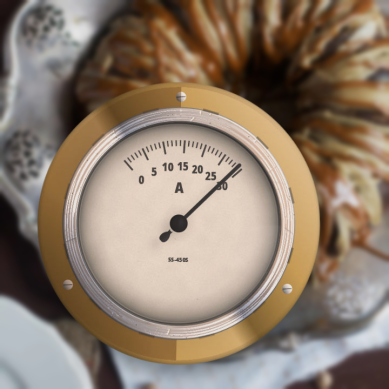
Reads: 29A
